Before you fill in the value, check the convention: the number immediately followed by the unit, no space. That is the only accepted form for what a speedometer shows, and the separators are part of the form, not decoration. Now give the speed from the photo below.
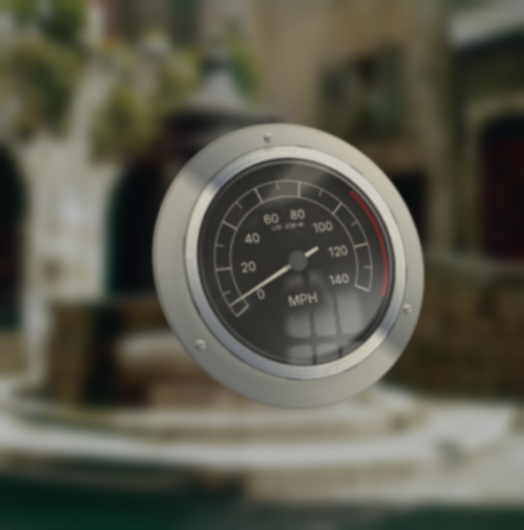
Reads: 5mph
